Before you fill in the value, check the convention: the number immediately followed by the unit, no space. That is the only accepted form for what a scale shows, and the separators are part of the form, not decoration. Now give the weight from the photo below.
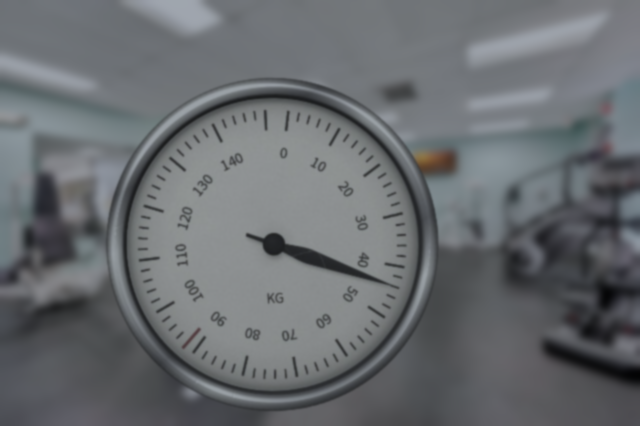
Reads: 44kg
